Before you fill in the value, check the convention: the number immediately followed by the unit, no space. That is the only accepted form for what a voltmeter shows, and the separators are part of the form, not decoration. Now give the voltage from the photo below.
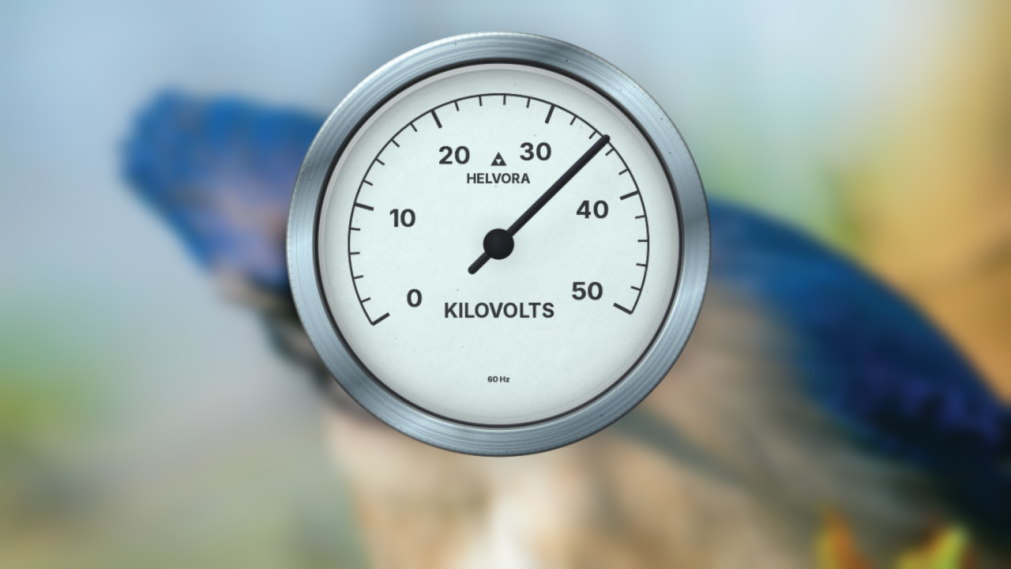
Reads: 35kV
